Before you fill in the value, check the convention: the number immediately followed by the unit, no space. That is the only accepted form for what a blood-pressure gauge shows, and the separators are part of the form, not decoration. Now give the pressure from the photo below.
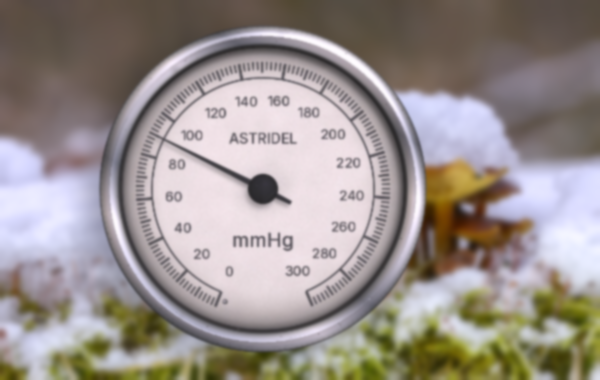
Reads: 90mmHg
